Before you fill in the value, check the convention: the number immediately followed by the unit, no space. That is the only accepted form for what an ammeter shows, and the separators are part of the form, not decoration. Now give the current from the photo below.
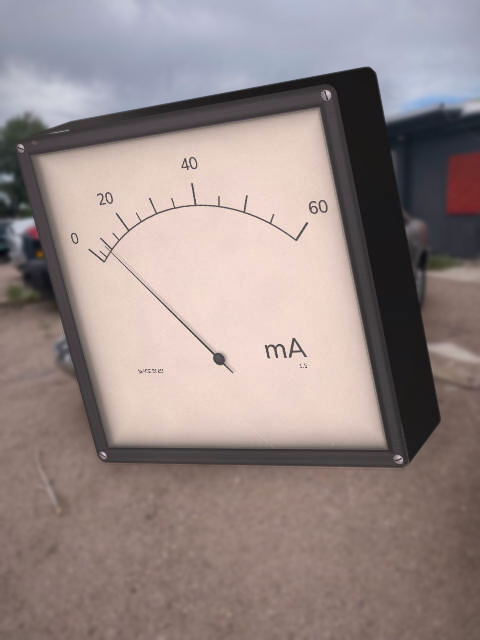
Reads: 10mA
